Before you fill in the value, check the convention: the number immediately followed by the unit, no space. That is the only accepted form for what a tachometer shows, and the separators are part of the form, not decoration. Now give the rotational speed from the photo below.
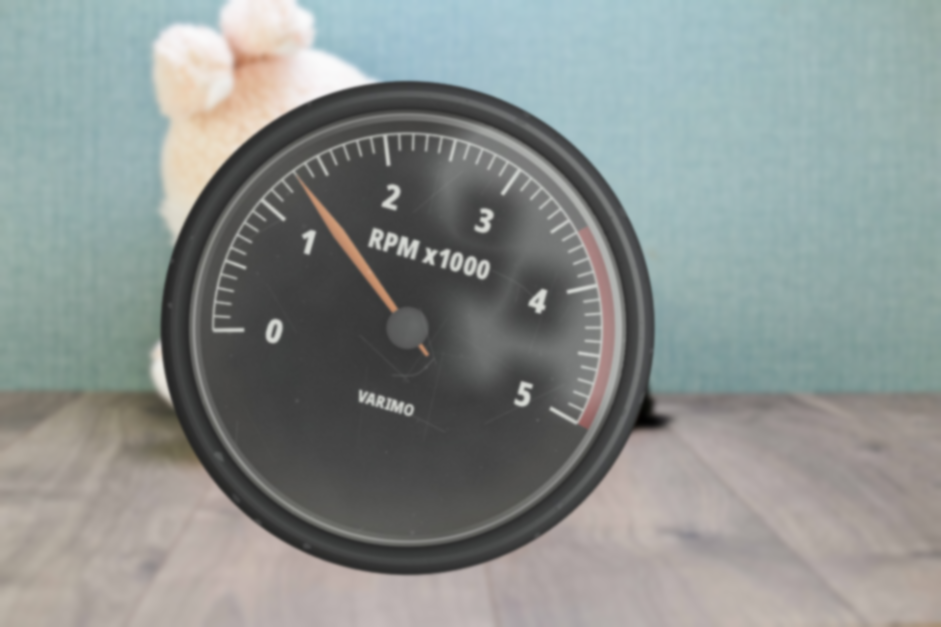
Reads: 1300rpm
